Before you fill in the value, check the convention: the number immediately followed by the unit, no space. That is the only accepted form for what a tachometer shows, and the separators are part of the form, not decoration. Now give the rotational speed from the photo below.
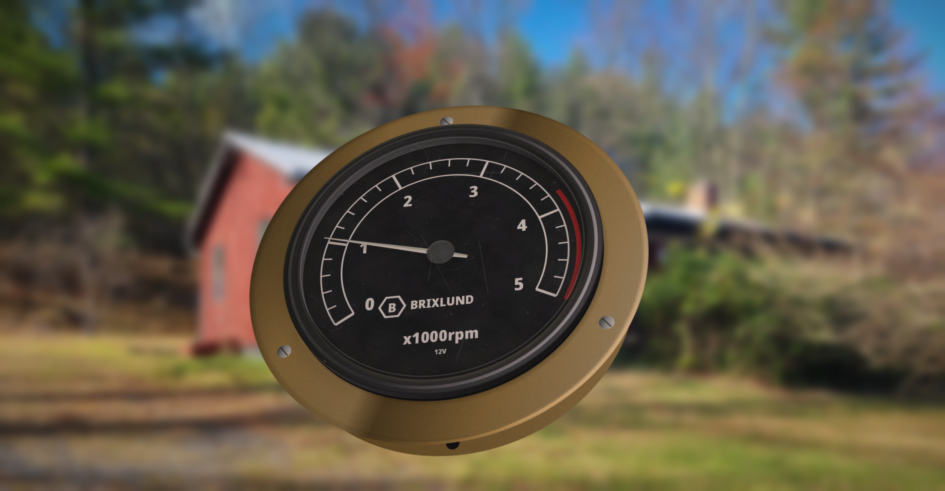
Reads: 1000rpm
